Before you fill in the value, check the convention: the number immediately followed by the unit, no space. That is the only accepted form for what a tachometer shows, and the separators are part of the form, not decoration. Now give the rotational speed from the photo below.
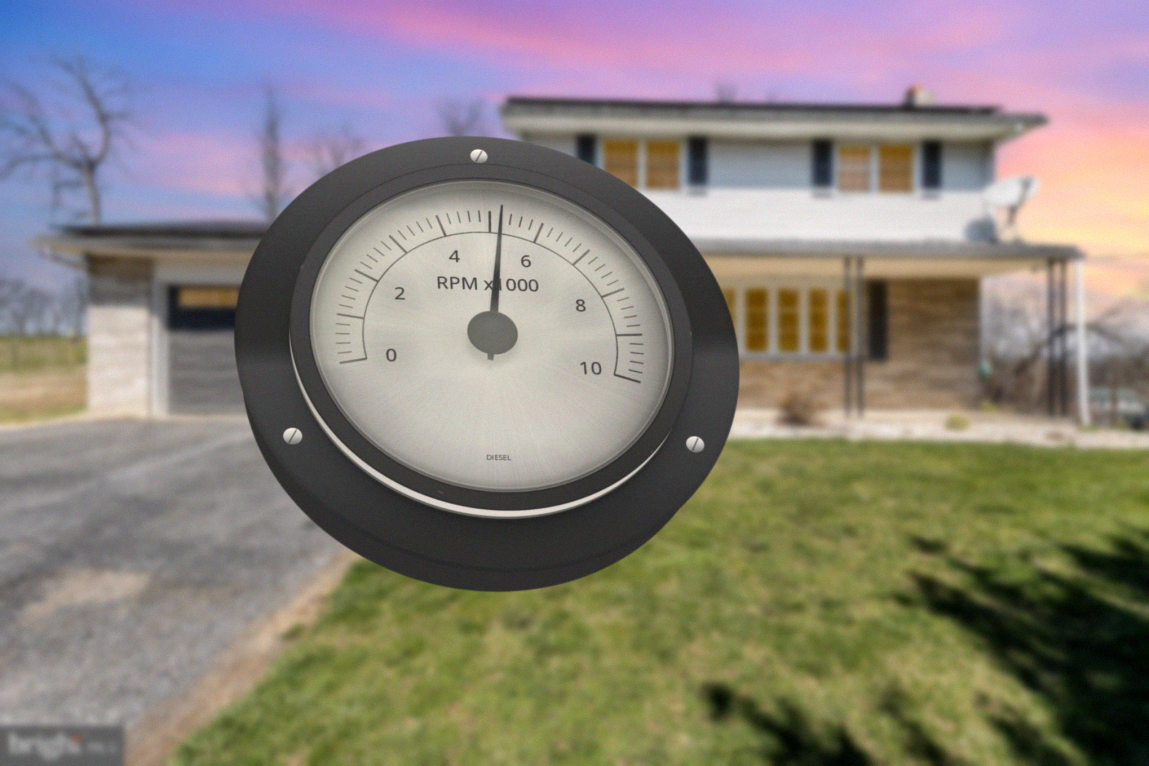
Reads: 5200rpm
